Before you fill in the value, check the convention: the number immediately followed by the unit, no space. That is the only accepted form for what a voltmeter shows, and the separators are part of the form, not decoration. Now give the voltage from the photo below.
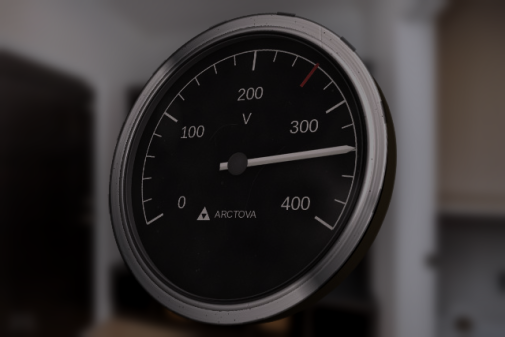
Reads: 340V
